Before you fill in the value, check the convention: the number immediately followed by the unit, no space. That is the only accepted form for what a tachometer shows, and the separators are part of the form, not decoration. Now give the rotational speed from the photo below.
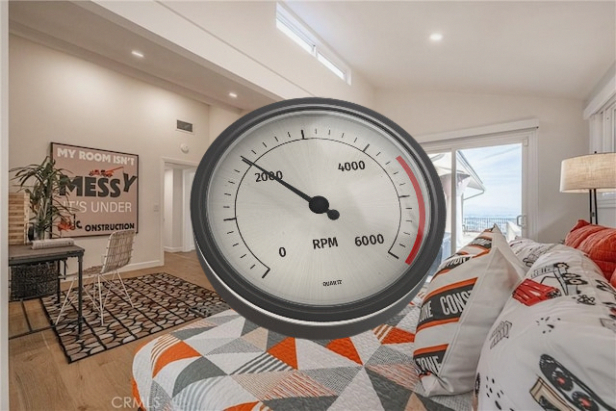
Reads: 2000rpm
